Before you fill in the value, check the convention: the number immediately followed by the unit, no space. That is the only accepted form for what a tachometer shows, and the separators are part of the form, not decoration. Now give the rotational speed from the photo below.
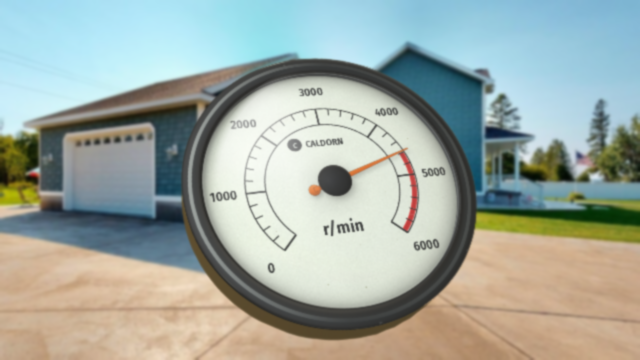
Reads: 4600rpm
